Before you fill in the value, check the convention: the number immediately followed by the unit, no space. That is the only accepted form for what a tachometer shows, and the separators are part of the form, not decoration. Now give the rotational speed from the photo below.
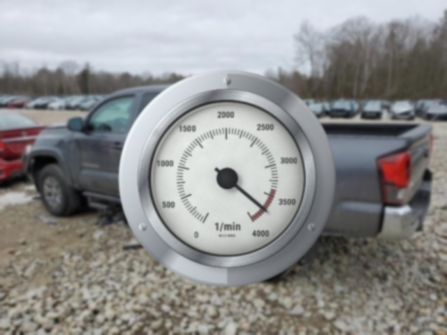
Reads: 3750rpm
